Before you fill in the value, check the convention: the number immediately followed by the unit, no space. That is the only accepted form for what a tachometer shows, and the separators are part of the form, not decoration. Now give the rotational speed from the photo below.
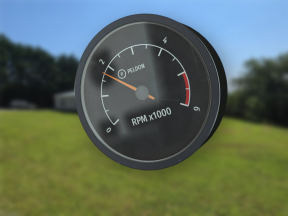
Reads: 1750rpm
